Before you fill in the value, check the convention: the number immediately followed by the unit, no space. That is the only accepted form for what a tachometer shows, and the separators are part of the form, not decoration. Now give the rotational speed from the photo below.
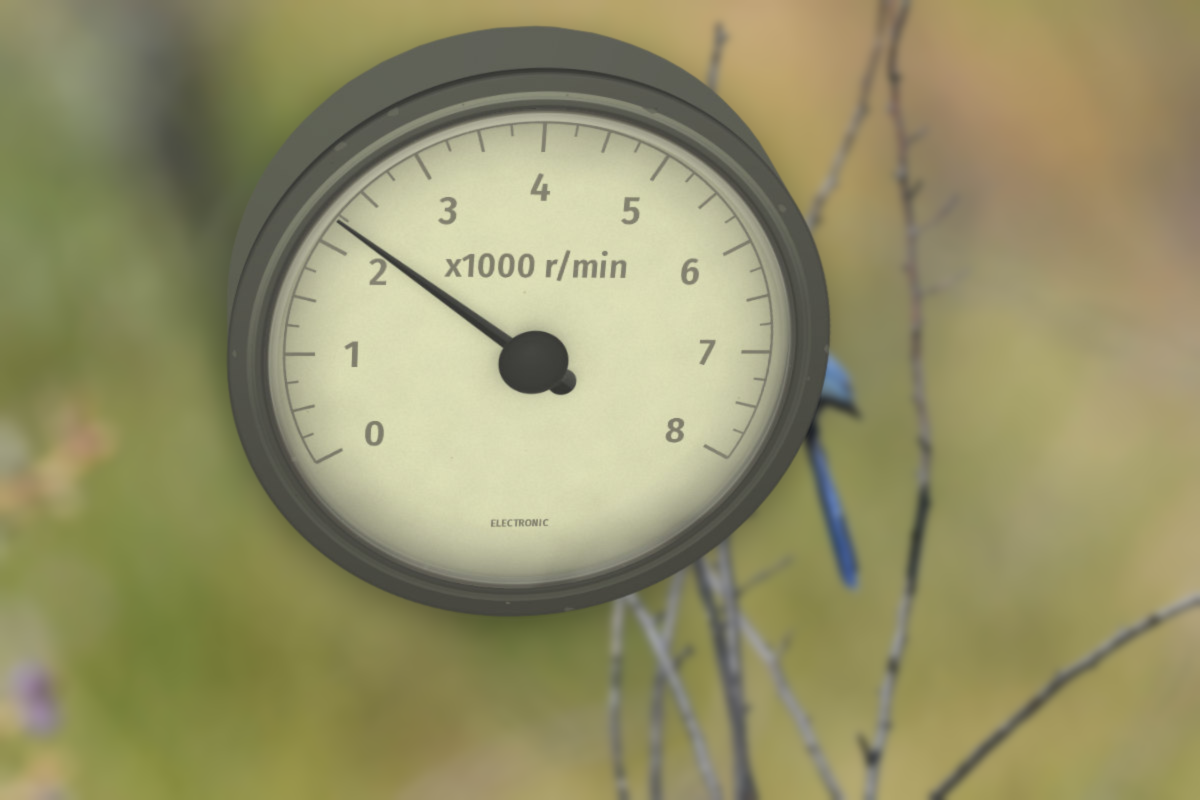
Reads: 2250rpm
